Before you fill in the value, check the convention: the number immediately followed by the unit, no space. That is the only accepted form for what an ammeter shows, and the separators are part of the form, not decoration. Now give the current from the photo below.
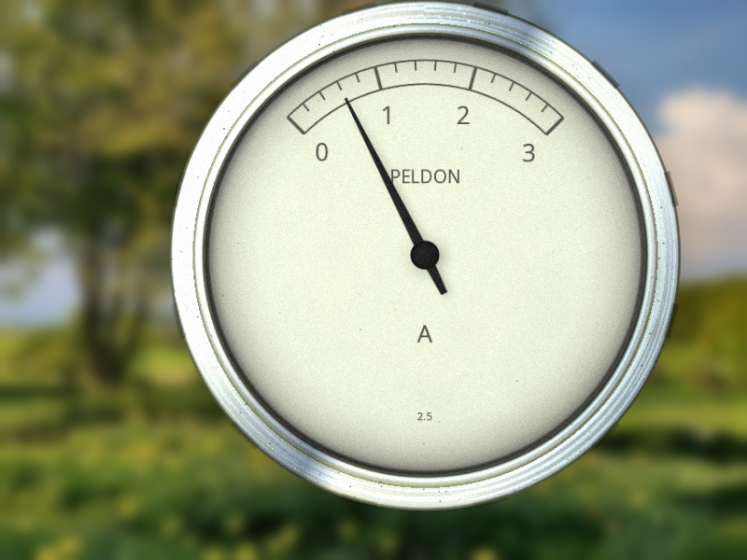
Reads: 0.6A
